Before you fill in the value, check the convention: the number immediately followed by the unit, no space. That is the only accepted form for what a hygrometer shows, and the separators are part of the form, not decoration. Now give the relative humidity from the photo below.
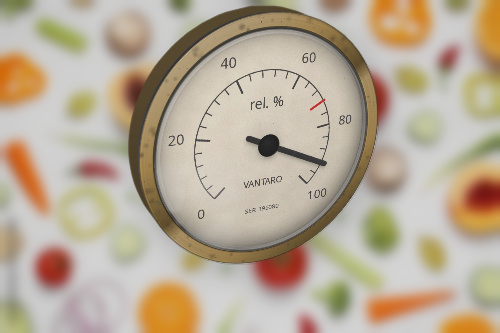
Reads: 92%
